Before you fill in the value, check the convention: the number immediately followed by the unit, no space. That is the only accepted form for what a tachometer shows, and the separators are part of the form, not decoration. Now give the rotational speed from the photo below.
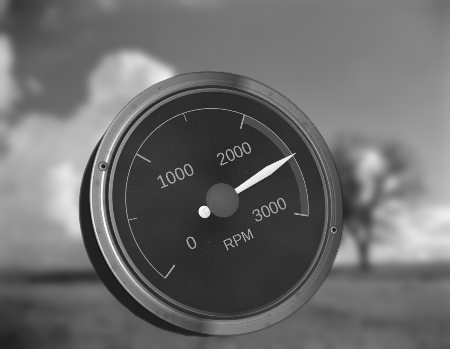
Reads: 2500rpm
